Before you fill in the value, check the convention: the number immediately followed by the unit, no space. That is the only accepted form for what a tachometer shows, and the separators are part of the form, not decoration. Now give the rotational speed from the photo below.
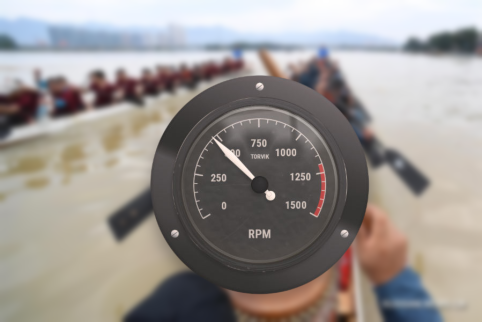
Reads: 475rpm
